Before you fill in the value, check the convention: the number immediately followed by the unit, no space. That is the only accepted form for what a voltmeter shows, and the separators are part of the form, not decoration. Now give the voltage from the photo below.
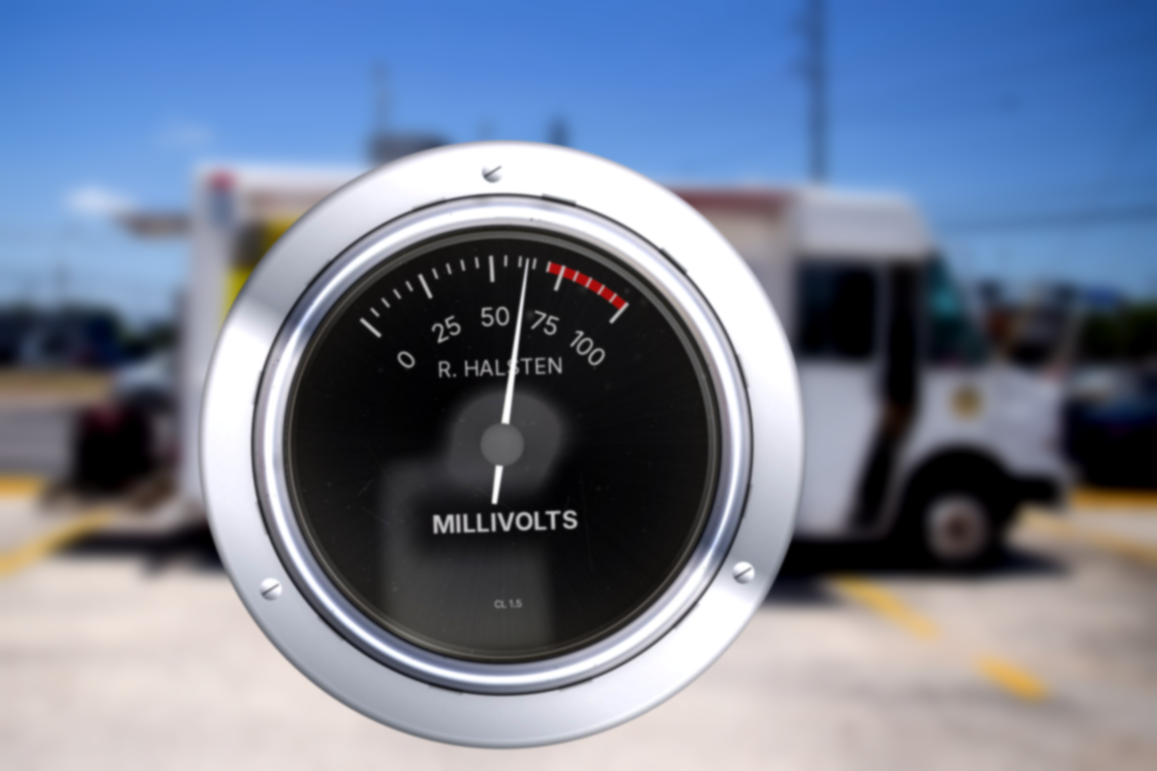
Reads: 62.5mV
